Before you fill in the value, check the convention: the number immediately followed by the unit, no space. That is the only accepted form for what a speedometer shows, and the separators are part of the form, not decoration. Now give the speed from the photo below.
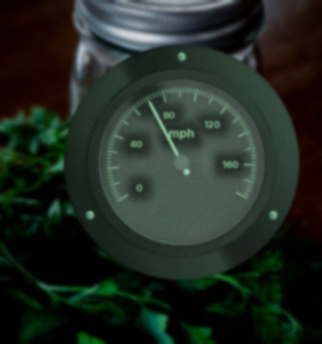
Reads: 70mph
